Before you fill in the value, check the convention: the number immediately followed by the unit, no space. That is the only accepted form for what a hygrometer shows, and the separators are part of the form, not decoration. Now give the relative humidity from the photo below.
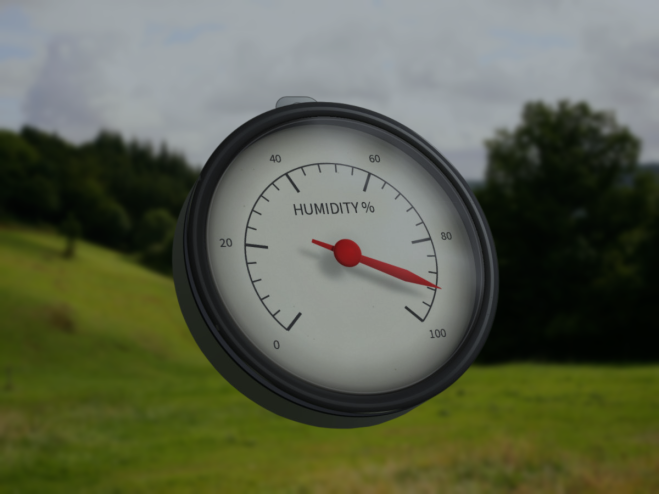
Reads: 92%
